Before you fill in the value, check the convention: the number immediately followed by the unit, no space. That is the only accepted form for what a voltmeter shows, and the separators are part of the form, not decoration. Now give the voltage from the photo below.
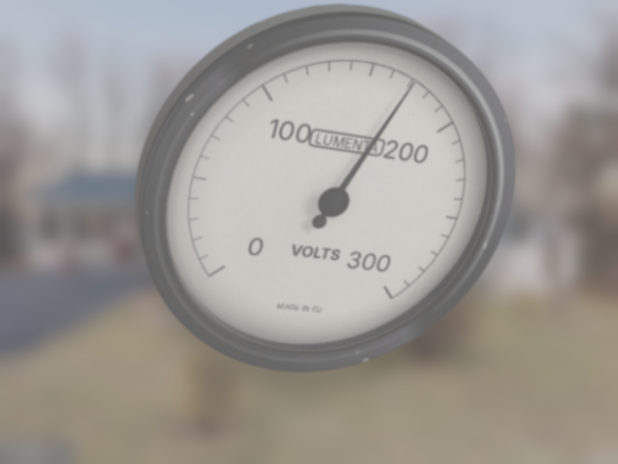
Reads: 170V
